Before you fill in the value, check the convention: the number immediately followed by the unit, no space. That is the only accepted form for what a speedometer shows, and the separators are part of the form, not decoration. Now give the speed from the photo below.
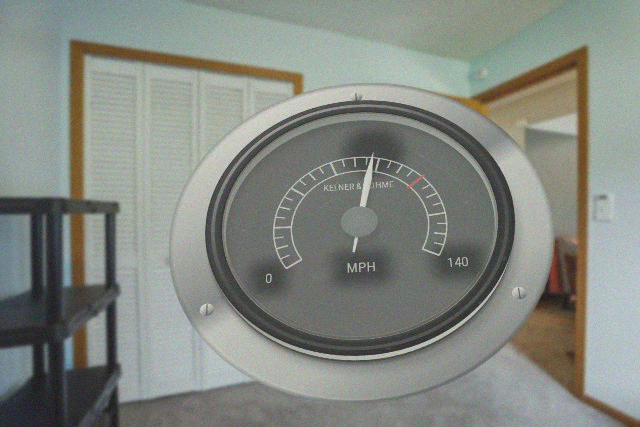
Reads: 77.5mph
